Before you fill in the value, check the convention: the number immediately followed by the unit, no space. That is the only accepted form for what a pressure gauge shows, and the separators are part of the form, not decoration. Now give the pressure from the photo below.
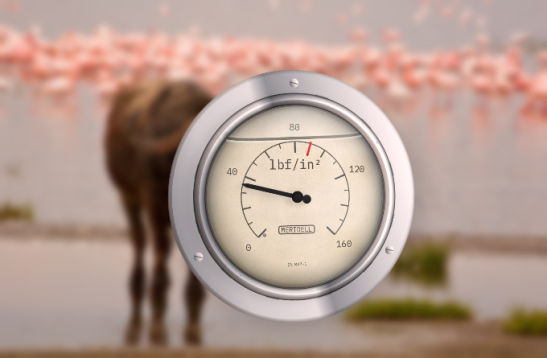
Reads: 35psi
